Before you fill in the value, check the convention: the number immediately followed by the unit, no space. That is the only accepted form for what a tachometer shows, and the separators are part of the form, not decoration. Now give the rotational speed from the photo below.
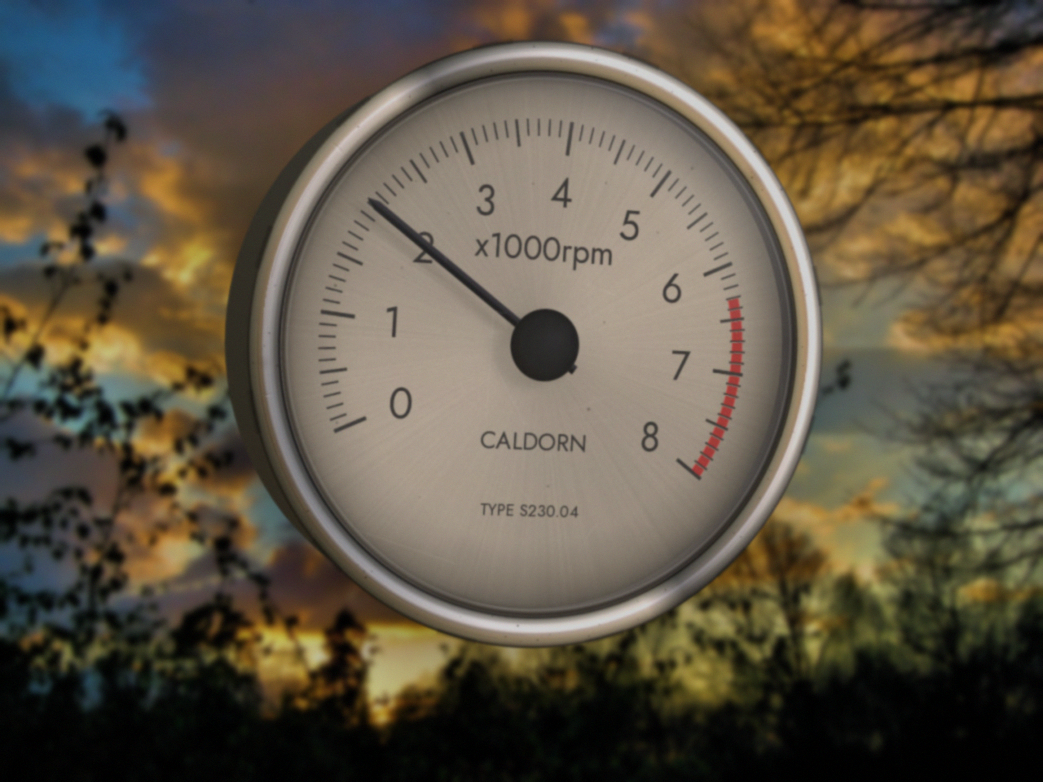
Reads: 2000rpm
